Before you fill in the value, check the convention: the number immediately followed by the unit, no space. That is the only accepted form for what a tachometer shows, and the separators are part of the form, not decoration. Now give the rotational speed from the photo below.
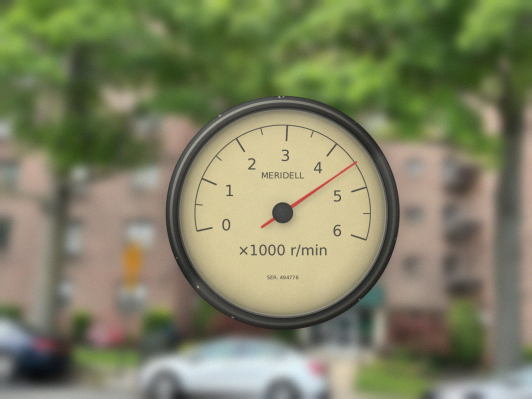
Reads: 4500rpm
